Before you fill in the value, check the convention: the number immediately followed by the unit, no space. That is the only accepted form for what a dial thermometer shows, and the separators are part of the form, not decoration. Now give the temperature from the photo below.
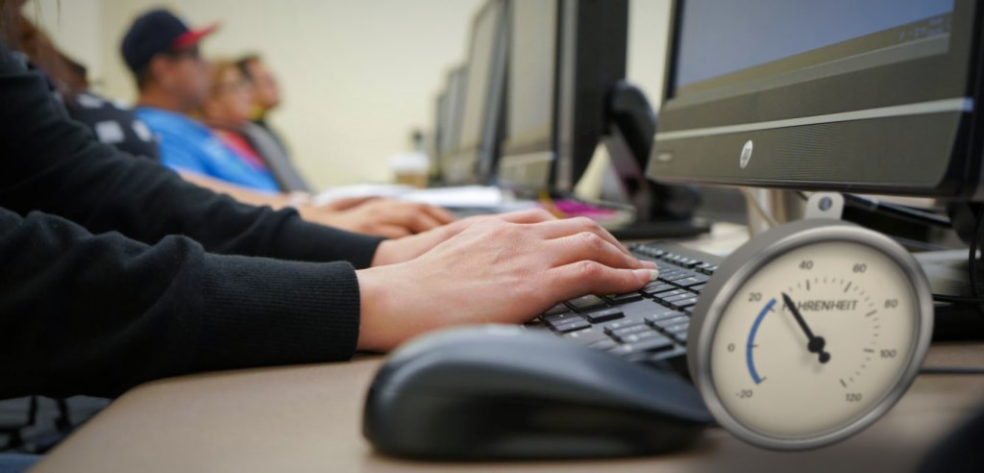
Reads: 28°F
